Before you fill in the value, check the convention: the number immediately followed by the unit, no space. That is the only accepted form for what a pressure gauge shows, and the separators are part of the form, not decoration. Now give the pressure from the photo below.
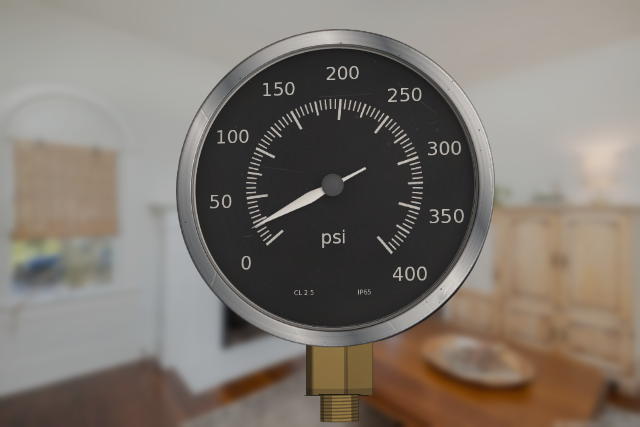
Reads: 20psi
